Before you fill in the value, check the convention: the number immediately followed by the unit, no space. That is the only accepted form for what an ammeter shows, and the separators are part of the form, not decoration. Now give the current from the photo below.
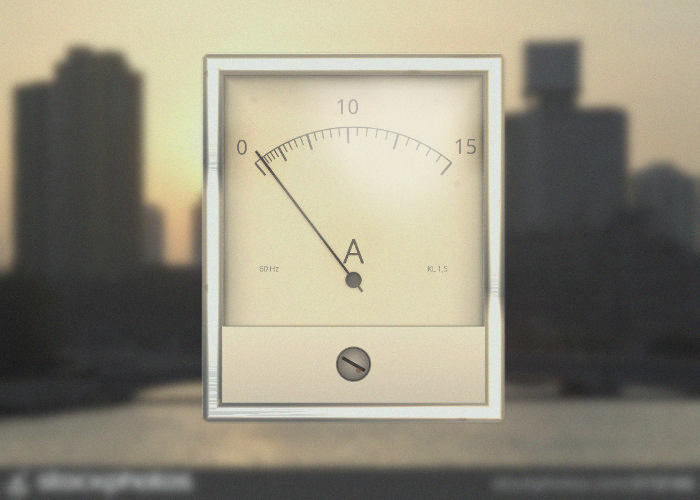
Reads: 2.5A
